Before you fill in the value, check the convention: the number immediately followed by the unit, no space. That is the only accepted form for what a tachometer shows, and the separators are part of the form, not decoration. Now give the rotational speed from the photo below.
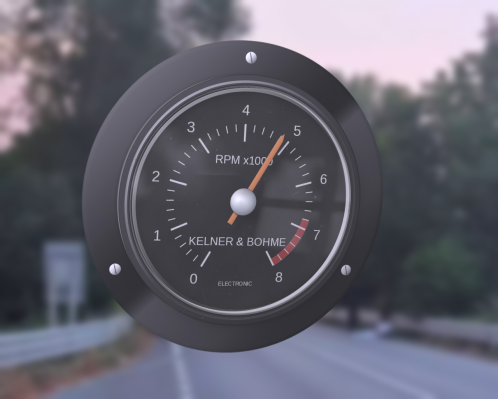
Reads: 4800rpm
